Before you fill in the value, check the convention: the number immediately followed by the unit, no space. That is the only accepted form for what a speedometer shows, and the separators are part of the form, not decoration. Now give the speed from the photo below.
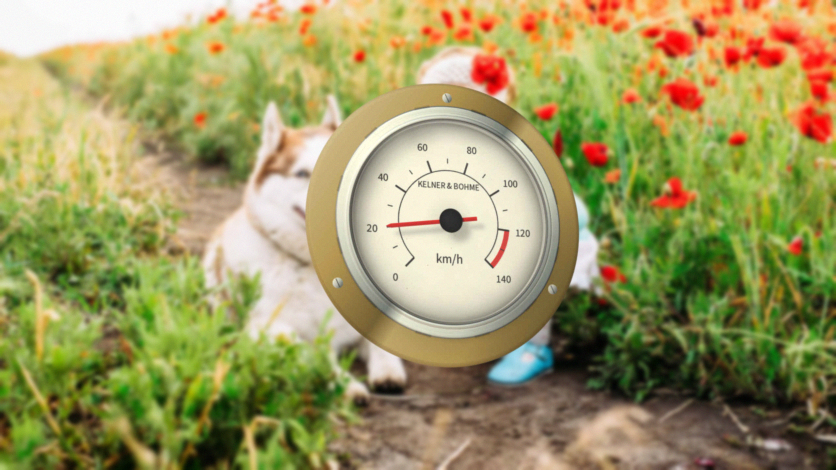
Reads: 20km/h
